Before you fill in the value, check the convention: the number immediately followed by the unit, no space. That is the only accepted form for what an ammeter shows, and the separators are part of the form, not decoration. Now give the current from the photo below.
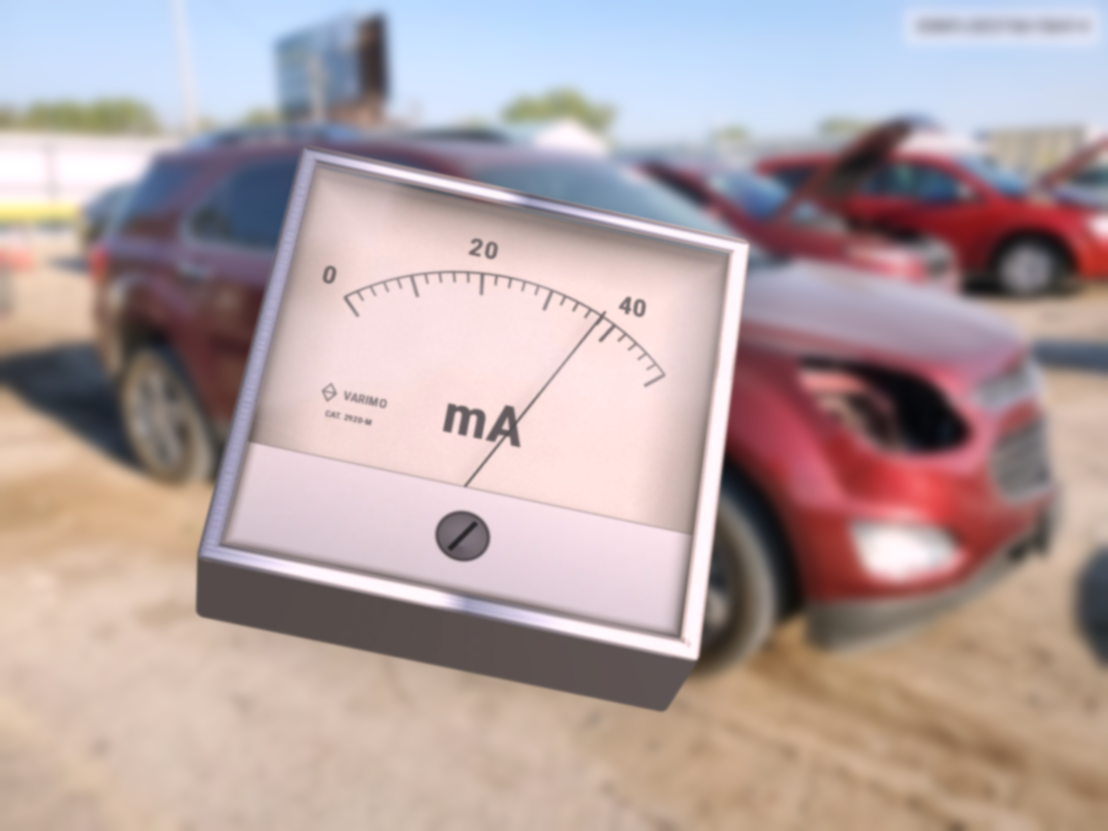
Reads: 38mA
